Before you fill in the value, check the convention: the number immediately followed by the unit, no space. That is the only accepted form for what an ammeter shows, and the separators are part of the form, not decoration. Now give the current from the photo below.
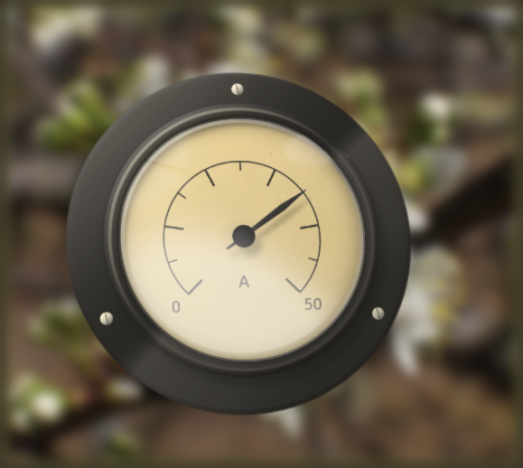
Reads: 35A
